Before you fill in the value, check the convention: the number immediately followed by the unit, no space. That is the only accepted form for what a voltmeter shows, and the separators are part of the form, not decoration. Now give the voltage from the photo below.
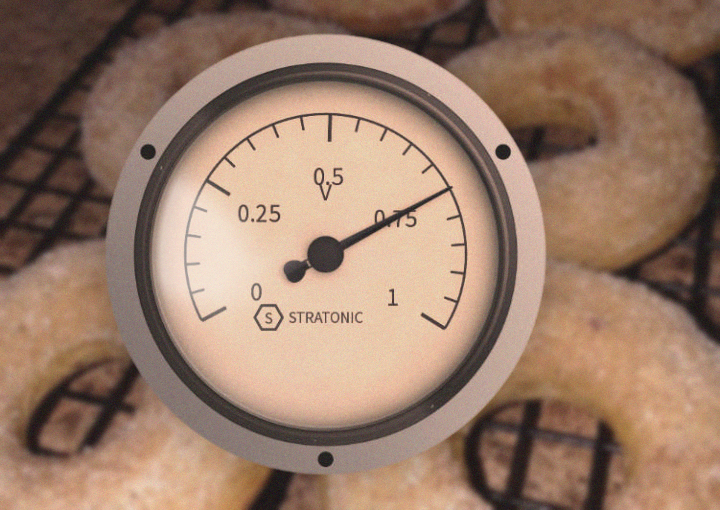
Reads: 0.75V
